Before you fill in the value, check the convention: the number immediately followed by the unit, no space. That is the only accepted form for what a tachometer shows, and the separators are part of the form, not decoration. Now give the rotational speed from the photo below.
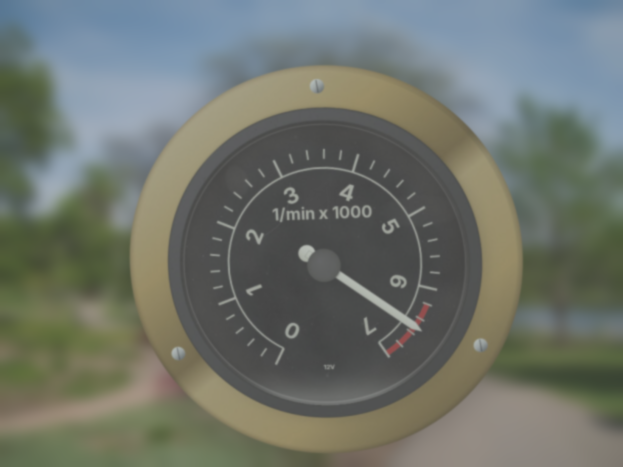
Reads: 6500rpm
